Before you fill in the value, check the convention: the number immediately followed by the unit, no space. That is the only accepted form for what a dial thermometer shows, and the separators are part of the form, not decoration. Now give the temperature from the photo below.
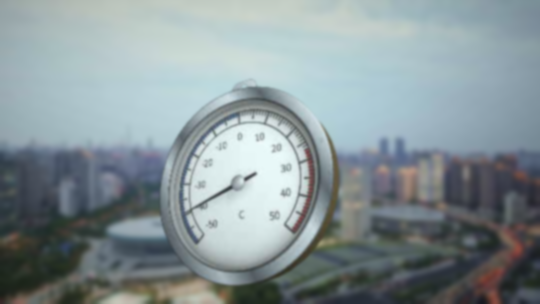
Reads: -40°C
